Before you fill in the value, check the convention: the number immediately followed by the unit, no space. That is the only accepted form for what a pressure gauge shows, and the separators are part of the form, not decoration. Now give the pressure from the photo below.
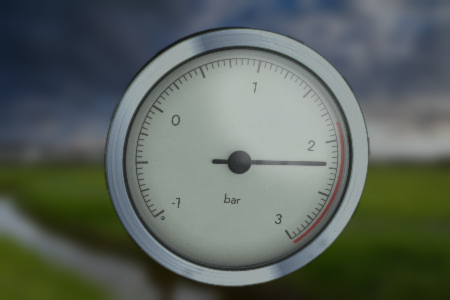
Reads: 2.2bar
